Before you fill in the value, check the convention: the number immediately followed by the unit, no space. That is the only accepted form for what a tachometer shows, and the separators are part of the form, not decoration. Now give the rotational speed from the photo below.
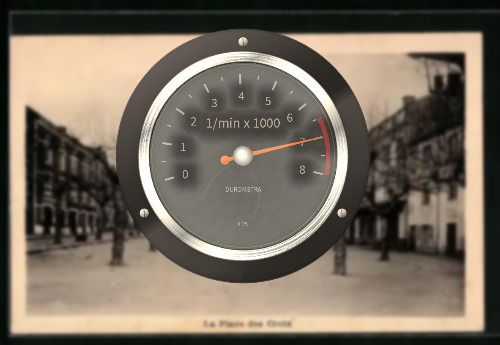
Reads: 7000rpm
